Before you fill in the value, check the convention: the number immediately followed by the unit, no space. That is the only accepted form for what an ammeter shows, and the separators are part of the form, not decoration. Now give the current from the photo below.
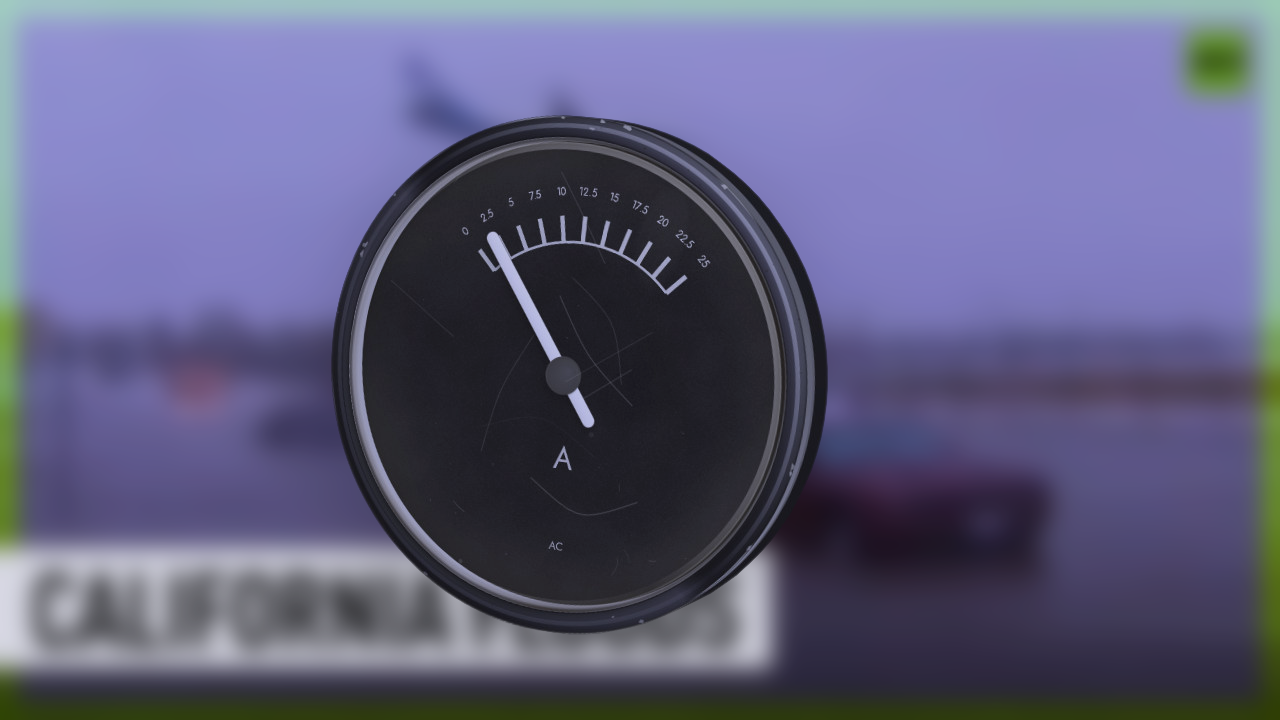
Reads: 2.5A
